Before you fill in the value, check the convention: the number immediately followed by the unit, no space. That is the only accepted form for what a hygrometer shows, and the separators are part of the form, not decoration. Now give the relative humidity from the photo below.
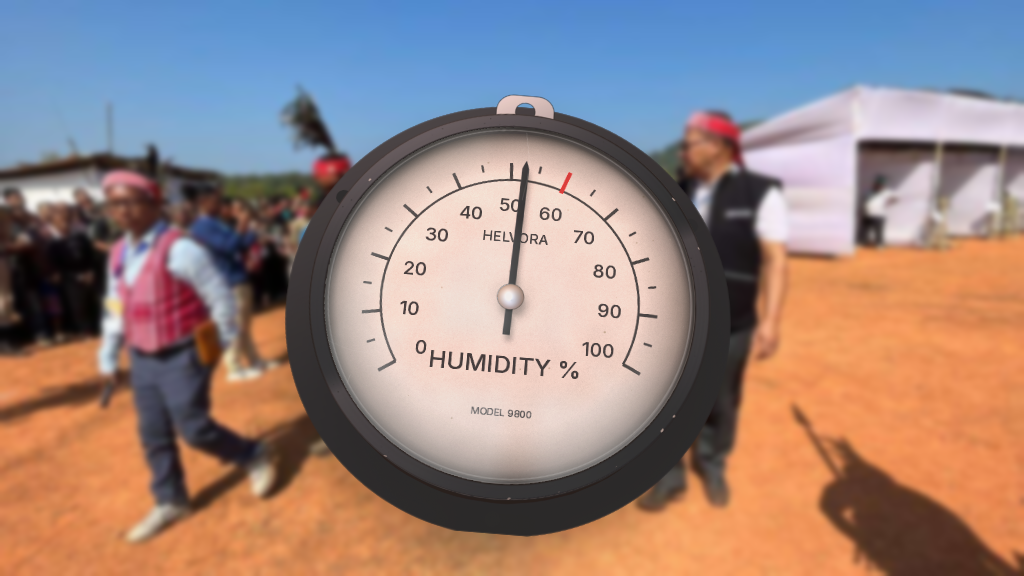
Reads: 52.5%
